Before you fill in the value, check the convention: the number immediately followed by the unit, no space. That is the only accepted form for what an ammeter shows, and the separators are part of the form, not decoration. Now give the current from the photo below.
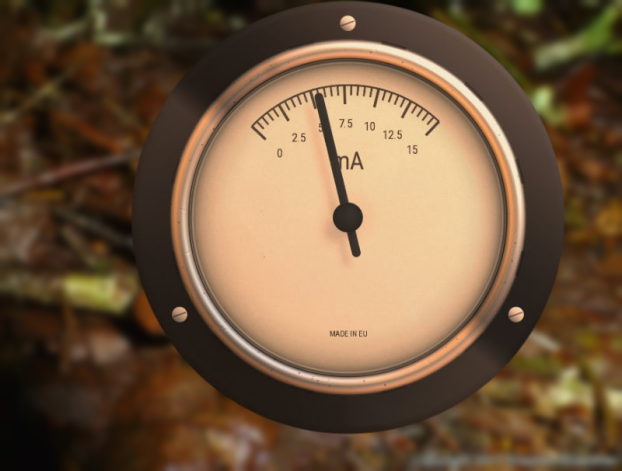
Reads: 5.5mA
